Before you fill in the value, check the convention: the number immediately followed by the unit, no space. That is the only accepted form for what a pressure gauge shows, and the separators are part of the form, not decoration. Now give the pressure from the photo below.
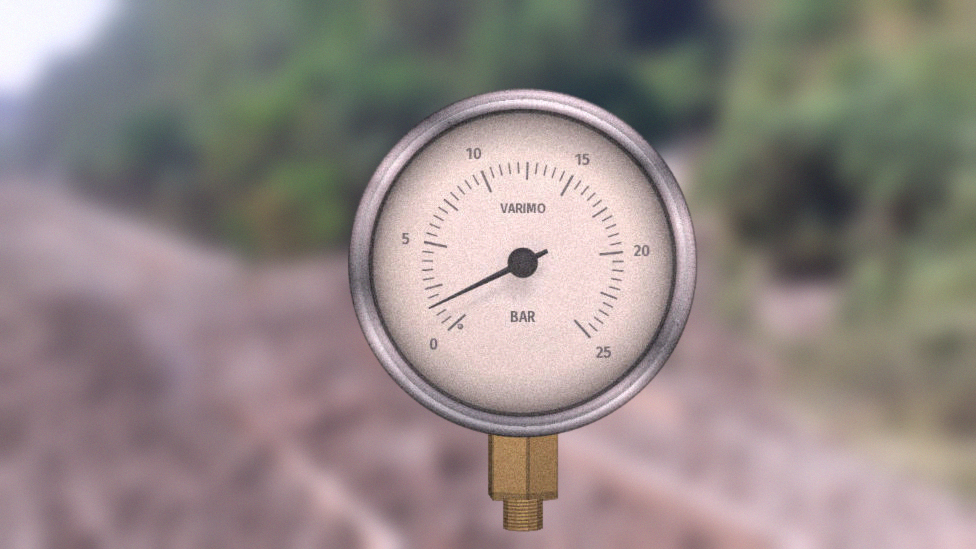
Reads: 1.5bar
